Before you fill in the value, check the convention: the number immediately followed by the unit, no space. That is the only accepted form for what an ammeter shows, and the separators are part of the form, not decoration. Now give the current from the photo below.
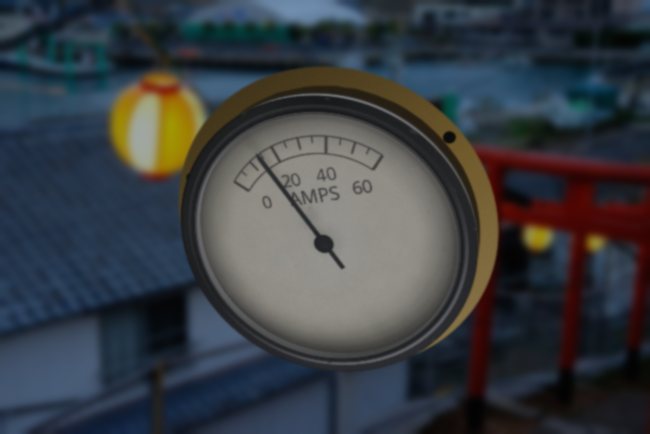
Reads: 15A
